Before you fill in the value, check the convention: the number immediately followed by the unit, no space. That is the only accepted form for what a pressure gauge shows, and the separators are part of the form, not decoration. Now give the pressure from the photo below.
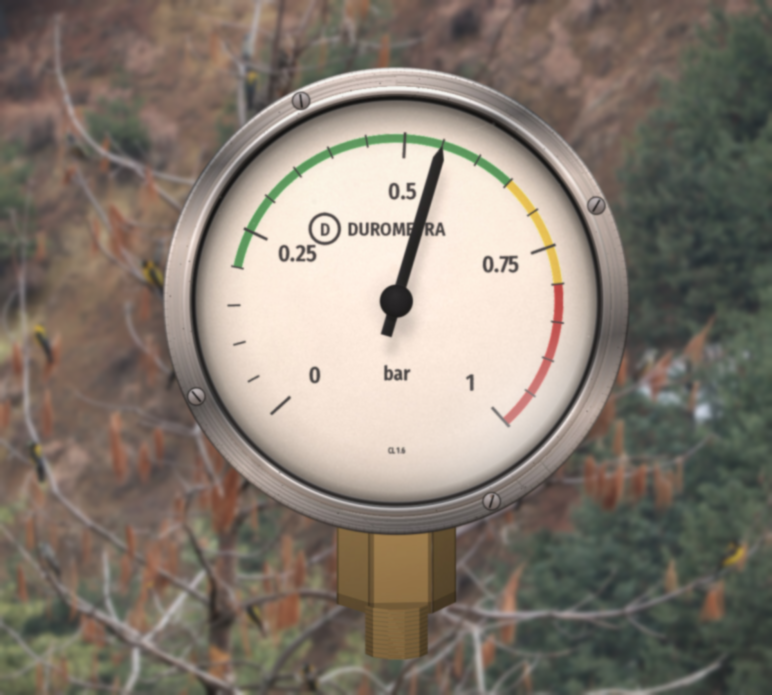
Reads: 0.55bar
